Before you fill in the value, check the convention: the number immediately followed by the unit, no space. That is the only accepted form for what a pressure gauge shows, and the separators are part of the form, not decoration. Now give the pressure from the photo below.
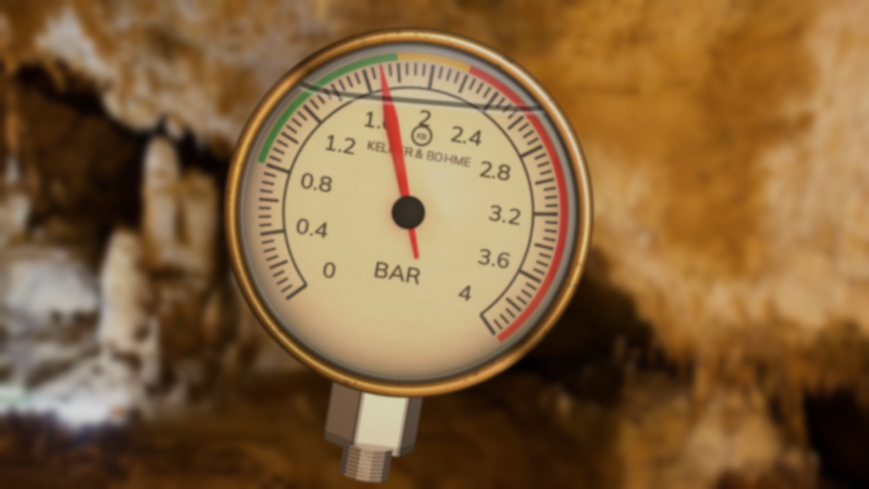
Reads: 1.7bar
